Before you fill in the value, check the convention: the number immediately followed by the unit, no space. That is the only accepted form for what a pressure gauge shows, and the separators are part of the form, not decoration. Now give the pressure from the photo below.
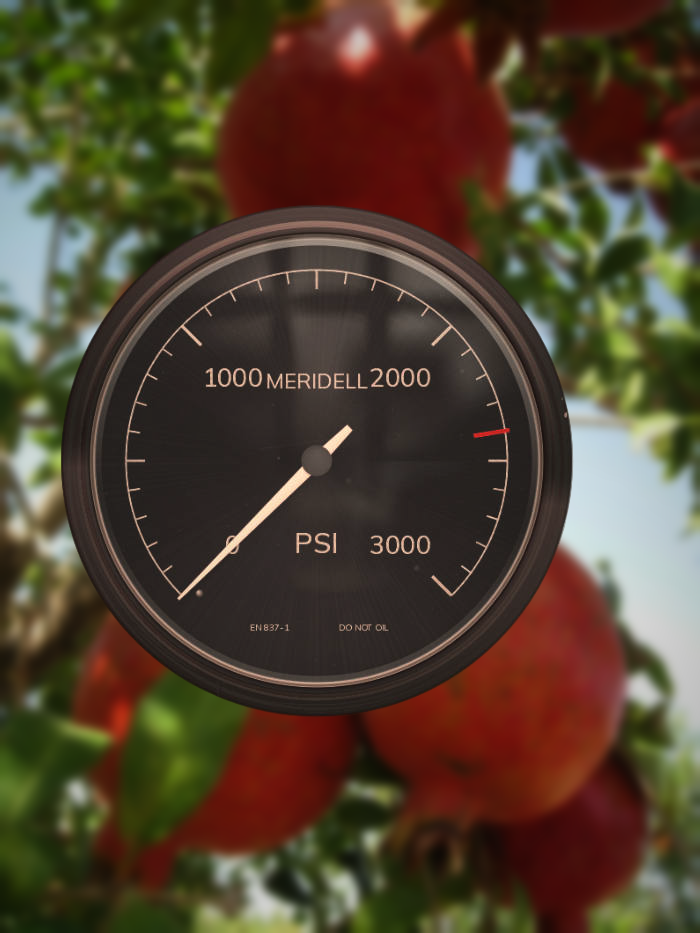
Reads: 0psi
